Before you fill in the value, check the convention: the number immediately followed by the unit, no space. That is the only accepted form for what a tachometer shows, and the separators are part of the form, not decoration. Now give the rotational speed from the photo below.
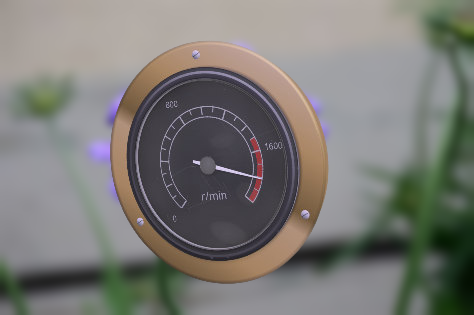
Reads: 1800rpm
